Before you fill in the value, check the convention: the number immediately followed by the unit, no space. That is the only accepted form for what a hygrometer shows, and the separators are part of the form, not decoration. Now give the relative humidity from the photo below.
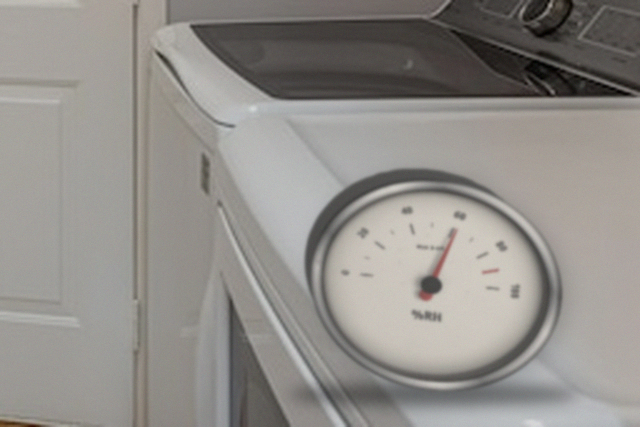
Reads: 60%
